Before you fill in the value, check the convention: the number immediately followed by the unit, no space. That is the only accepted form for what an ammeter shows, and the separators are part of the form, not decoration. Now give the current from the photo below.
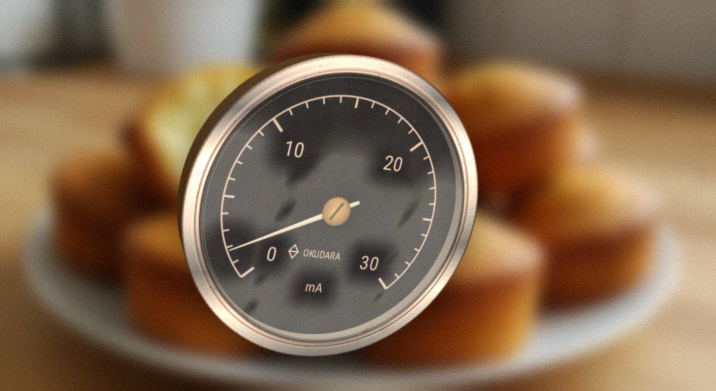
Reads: 2mA
